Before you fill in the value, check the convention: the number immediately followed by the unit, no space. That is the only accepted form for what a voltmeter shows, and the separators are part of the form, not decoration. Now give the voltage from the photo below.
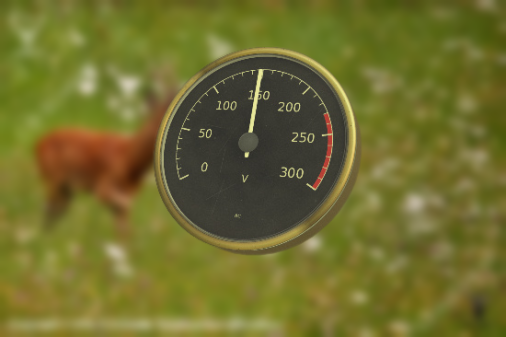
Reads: 150V
